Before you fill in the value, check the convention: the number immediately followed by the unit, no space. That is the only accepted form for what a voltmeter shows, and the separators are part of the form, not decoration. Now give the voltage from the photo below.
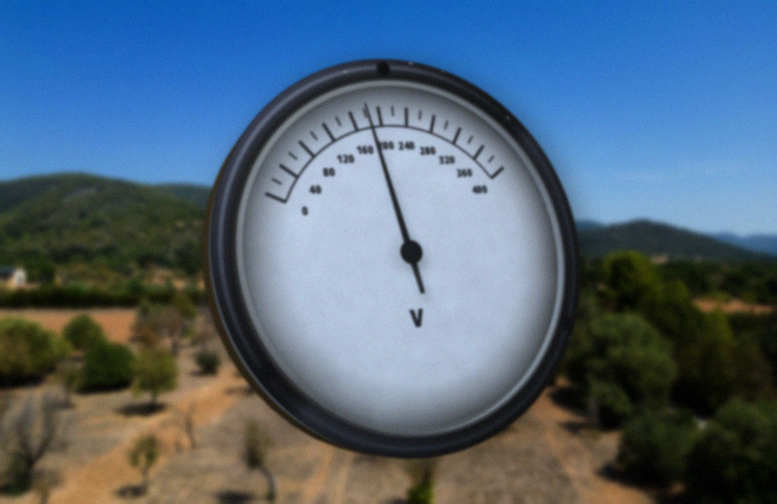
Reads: 180V
